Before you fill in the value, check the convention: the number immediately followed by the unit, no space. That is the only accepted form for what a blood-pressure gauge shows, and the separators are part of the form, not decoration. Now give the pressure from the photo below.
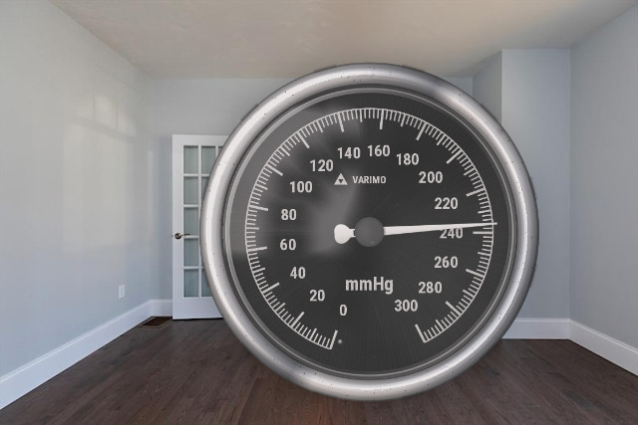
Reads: 236mmHg
